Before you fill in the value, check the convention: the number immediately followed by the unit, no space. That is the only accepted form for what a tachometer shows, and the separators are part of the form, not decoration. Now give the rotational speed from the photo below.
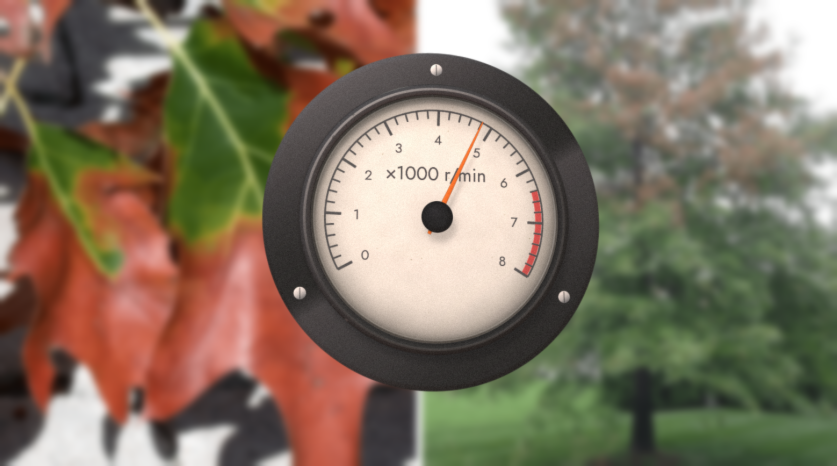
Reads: 4800rpm
